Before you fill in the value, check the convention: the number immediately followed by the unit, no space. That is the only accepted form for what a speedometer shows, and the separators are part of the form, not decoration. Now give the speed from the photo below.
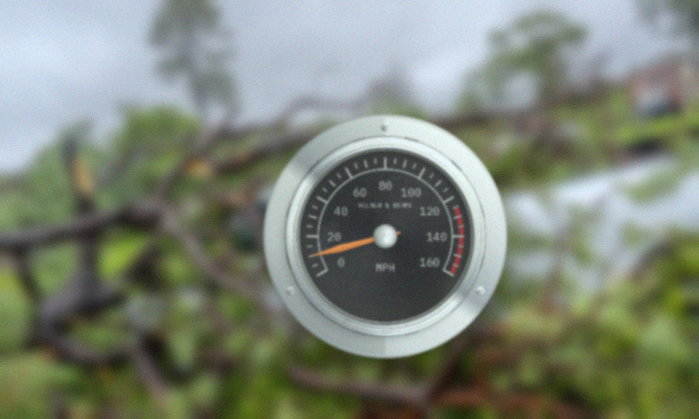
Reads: 10mph
